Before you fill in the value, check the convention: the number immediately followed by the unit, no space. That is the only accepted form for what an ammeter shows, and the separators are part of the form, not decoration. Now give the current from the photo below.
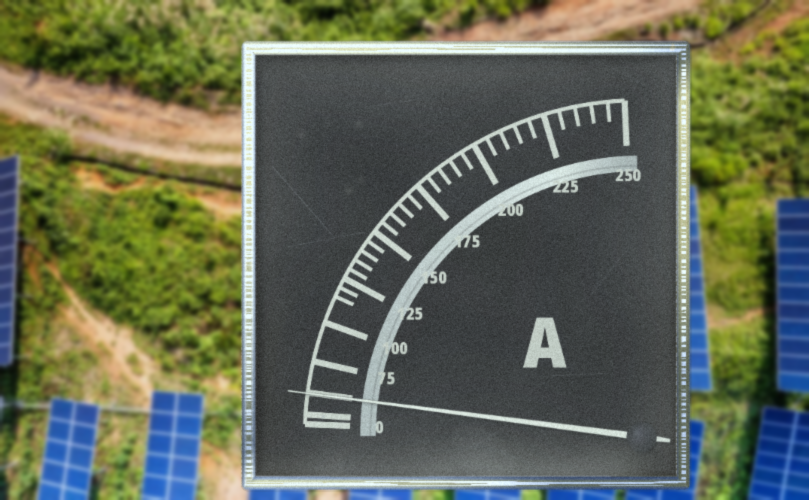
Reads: 50A
